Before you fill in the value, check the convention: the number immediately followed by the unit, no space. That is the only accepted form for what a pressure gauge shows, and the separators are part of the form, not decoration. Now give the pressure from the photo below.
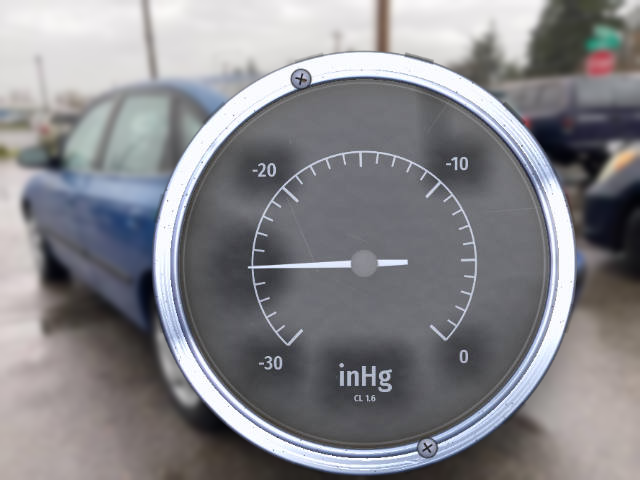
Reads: -25inHg
